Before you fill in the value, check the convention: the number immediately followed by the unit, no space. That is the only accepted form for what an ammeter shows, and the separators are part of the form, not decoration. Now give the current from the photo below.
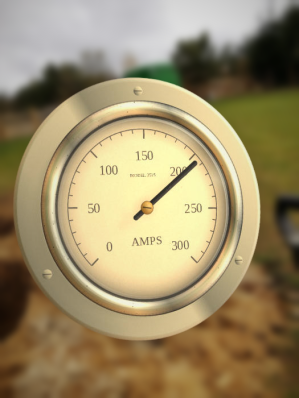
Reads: 205A
